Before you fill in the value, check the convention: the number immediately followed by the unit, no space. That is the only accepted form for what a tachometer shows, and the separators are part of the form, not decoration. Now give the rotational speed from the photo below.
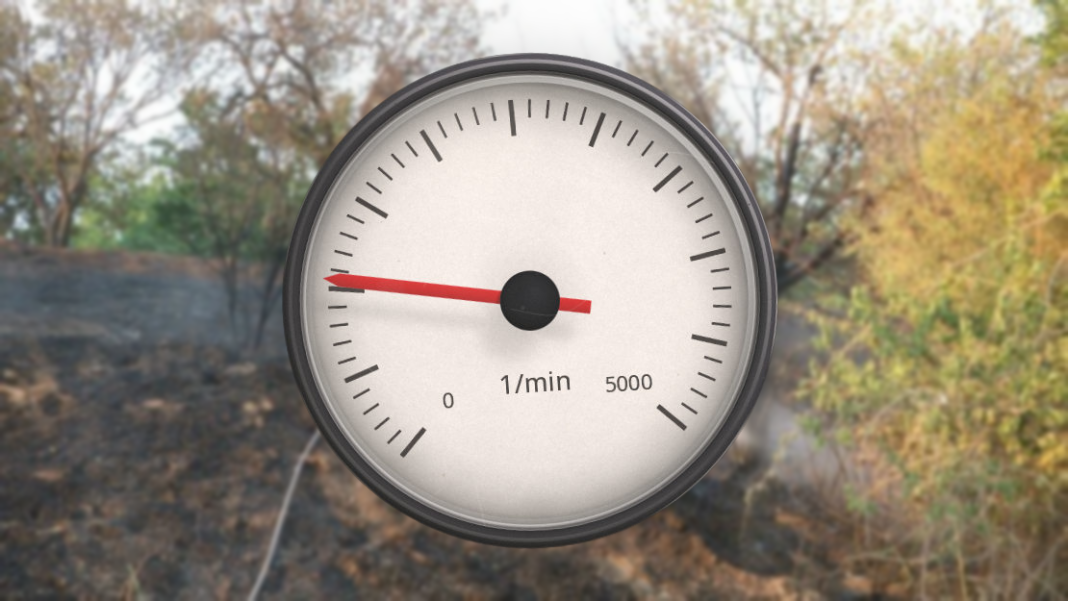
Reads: 1050rpm
